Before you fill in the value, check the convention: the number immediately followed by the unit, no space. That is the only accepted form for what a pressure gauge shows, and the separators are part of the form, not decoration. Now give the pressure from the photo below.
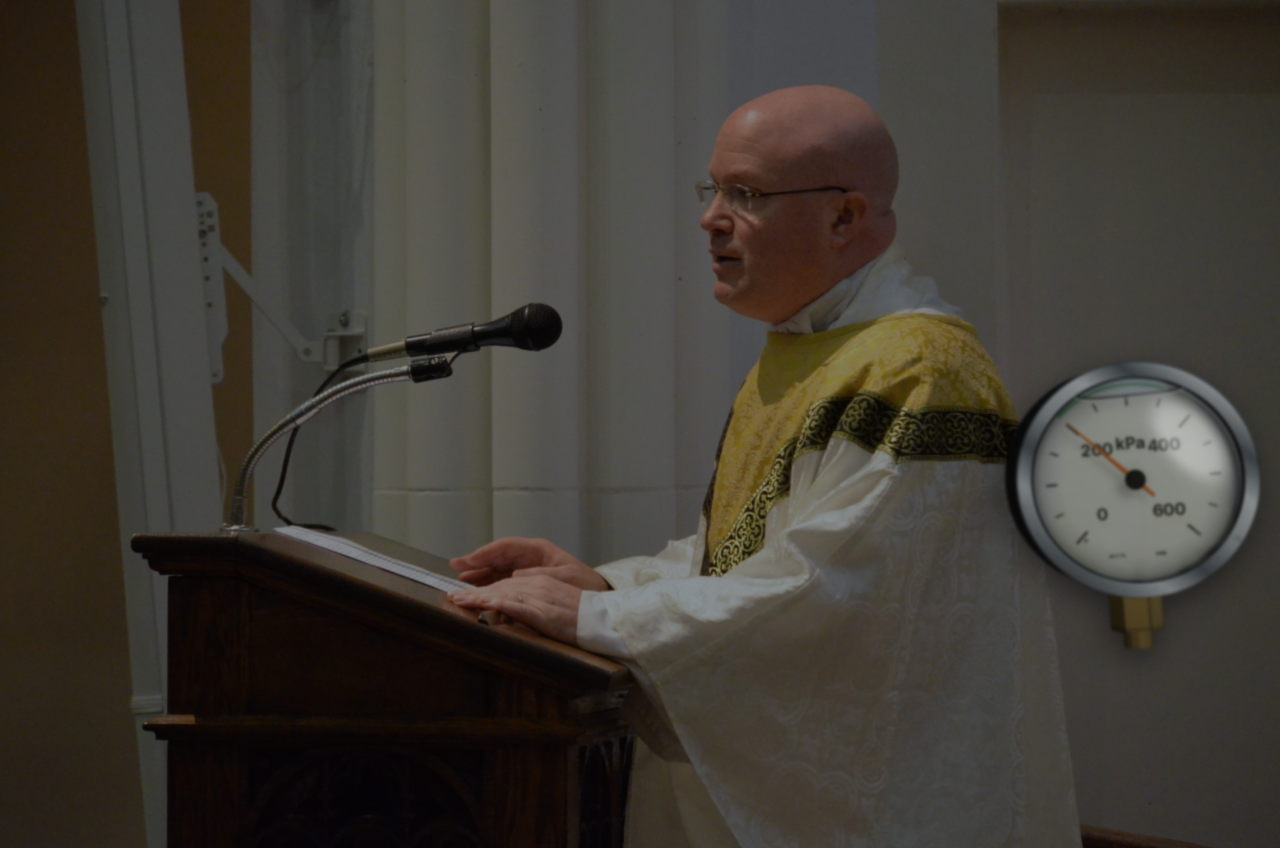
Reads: 200kPa
